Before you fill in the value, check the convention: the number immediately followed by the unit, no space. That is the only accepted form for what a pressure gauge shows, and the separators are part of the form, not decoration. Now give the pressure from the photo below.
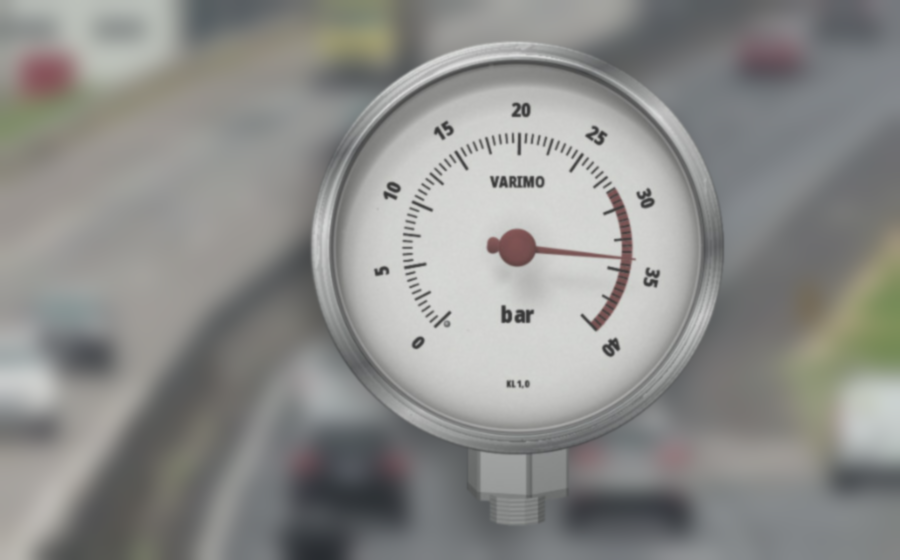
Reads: 34bar
